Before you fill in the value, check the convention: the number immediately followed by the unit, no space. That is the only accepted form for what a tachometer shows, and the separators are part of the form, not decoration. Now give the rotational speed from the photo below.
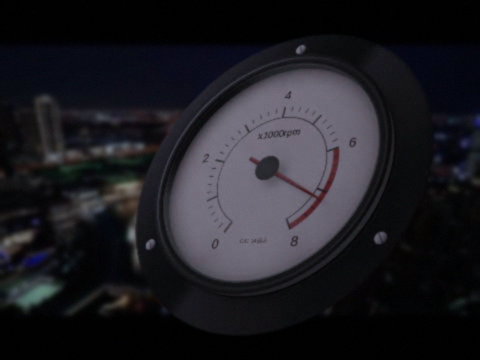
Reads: 7200rpm
